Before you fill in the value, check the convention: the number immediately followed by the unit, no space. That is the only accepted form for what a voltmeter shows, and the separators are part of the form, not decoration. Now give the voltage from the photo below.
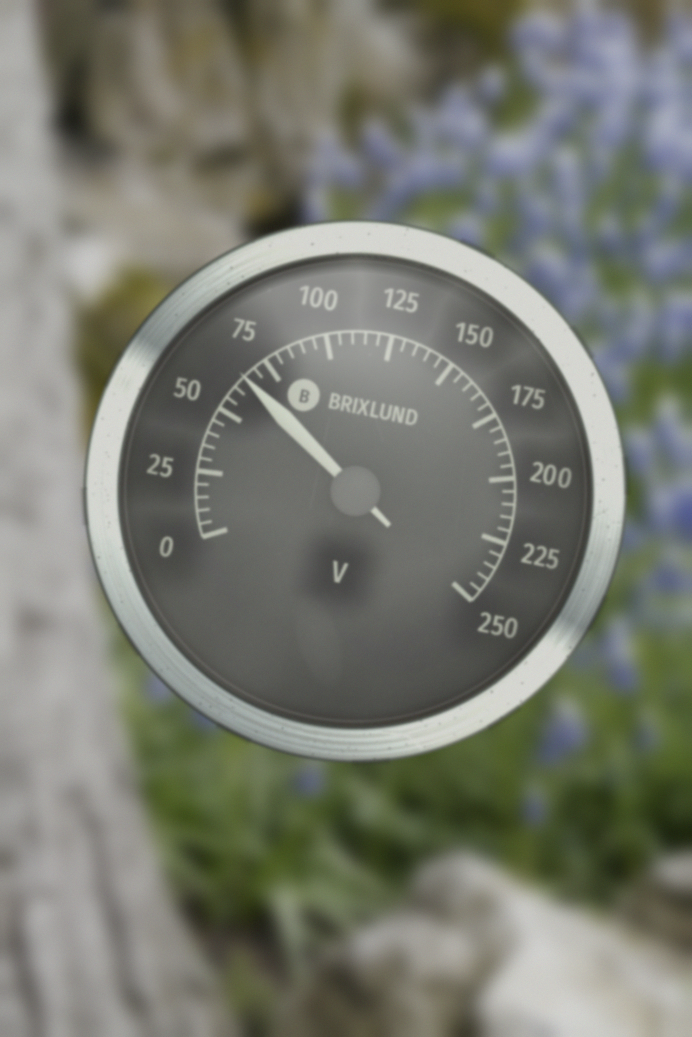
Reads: 65V
